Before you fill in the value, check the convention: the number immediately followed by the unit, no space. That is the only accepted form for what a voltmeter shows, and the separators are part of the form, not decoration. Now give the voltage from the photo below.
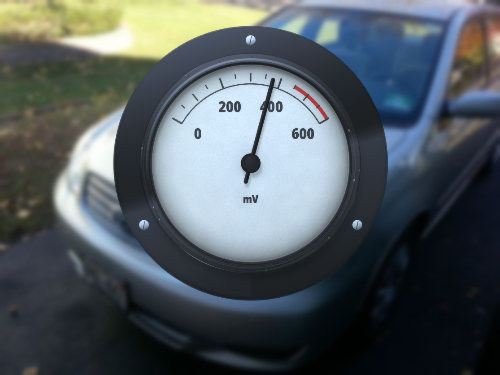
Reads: 375mV
